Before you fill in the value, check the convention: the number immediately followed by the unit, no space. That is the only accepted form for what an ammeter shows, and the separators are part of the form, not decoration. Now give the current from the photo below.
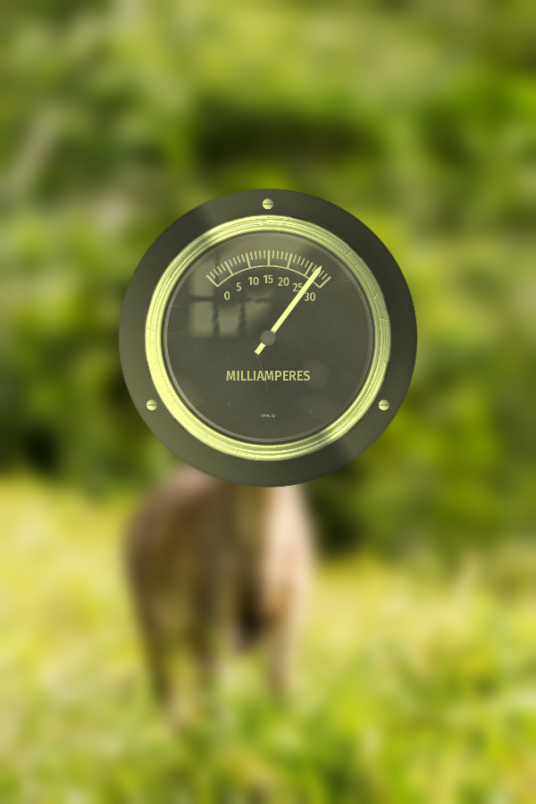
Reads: 27mA
